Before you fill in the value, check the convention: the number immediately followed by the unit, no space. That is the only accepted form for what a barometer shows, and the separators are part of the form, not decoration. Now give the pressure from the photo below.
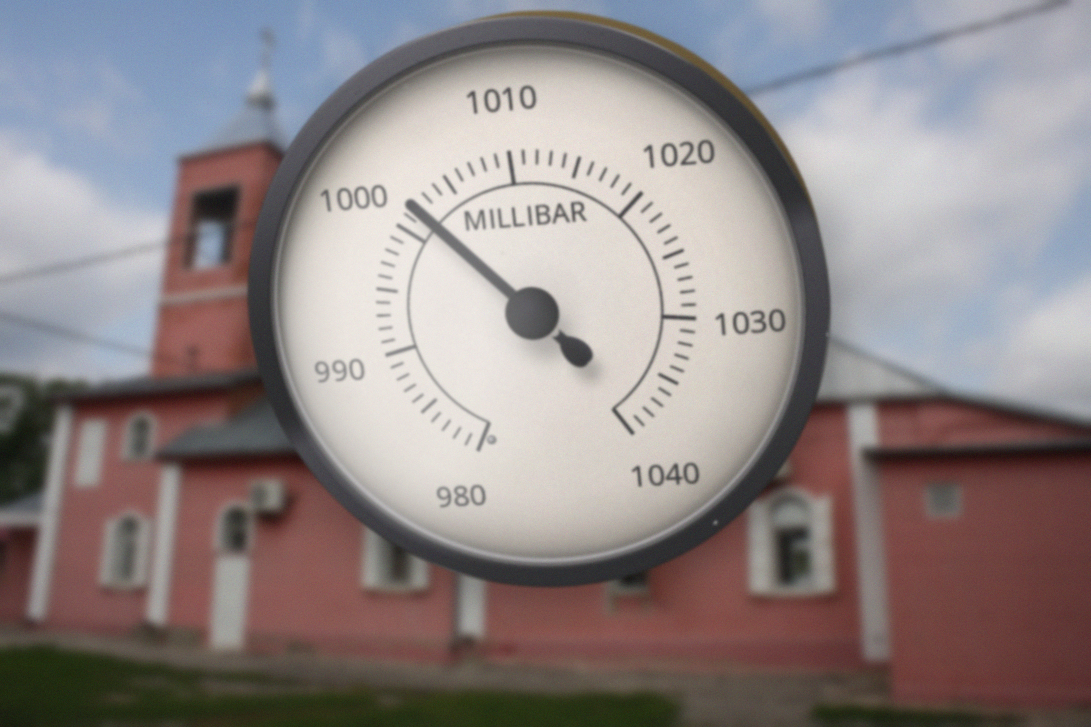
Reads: 1002mbar
